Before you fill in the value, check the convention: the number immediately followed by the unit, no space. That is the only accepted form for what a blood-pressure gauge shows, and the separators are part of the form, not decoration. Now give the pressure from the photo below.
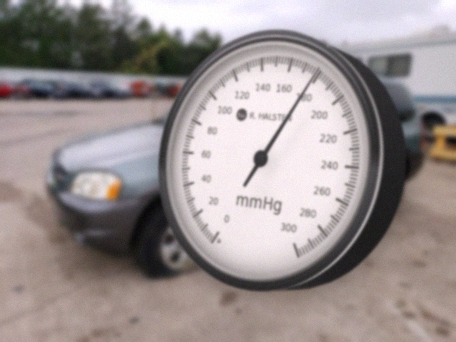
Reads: 180mmHg
